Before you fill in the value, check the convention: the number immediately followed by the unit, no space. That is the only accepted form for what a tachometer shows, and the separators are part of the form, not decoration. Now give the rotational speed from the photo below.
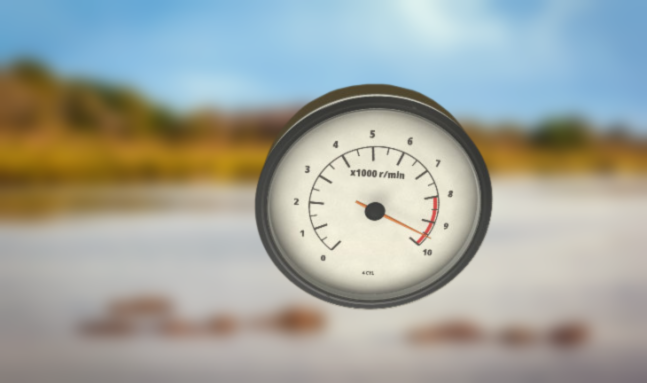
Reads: 9500rpm
